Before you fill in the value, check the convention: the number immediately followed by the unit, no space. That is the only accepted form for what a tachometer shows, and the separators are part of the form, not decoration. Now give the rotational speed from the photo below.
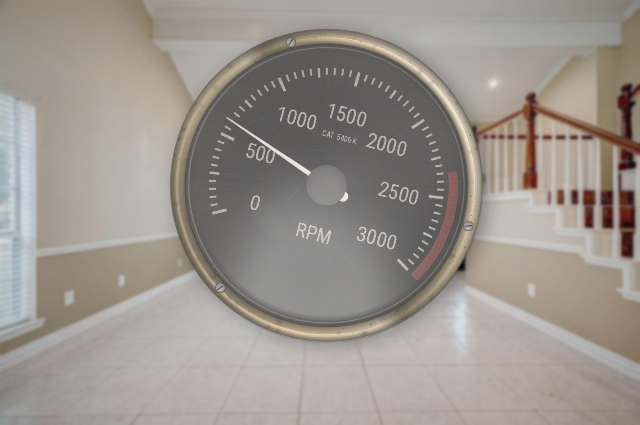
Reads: 600rpm
